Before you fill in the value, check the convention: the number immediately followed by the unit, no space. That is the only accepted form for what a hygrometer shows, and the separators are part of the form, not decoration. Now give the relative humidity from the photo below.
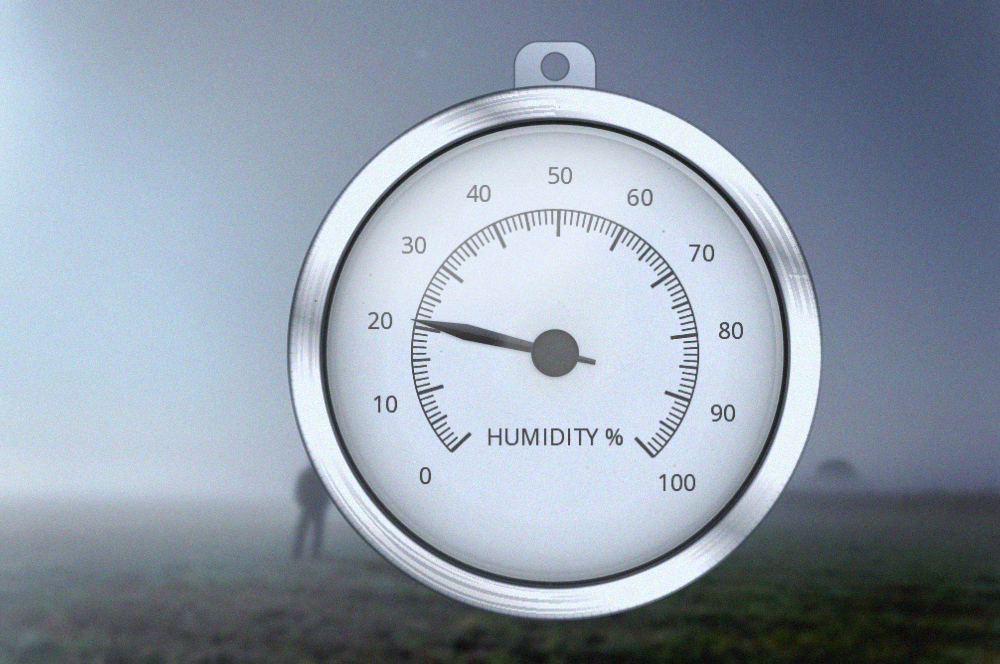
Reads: 21%
